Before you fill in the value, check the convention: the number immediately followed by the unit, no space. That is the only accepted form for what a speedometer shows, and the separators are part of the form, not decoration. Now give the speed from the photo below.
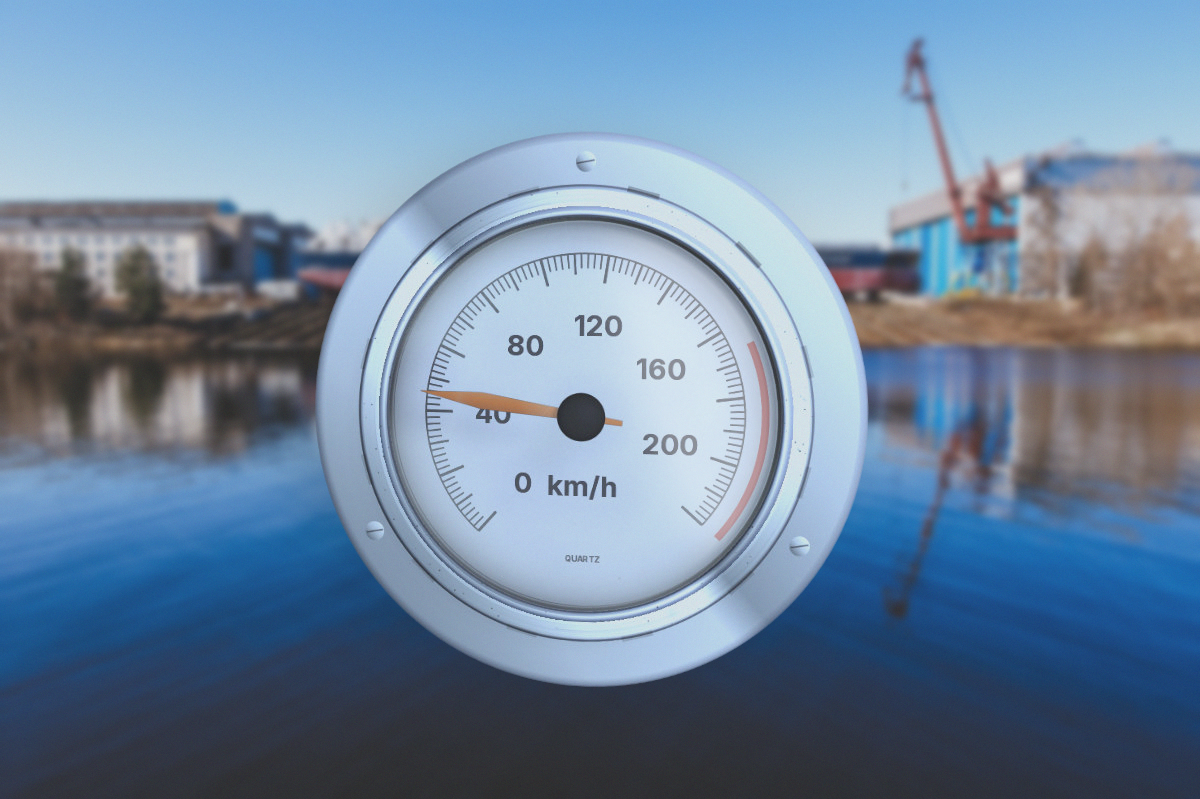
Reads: 46km/h
